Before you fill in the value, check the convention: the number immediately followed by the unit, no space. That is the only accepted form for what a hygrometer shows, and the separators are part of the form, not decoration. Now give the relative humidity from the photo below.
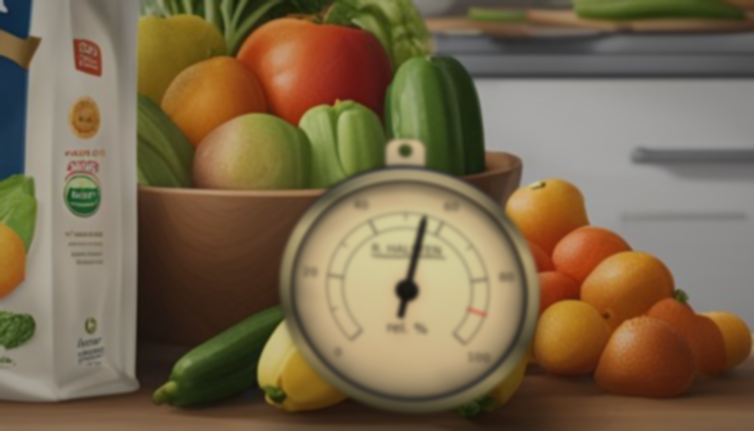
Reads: 55%
